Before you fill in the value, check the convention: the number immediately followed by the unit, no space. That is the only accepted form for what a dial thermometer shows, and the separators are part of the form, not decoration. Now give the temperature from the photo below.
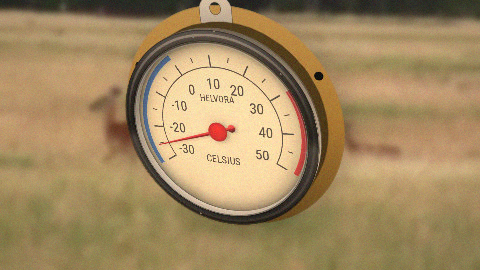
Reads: -25°C
